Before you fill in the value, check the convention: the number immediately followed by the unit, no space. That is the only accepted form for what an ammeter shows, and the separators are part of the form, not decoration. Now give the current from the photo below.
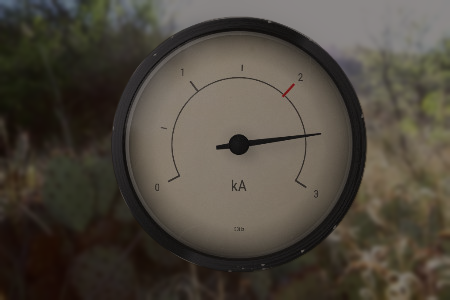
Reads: 2.5kA
